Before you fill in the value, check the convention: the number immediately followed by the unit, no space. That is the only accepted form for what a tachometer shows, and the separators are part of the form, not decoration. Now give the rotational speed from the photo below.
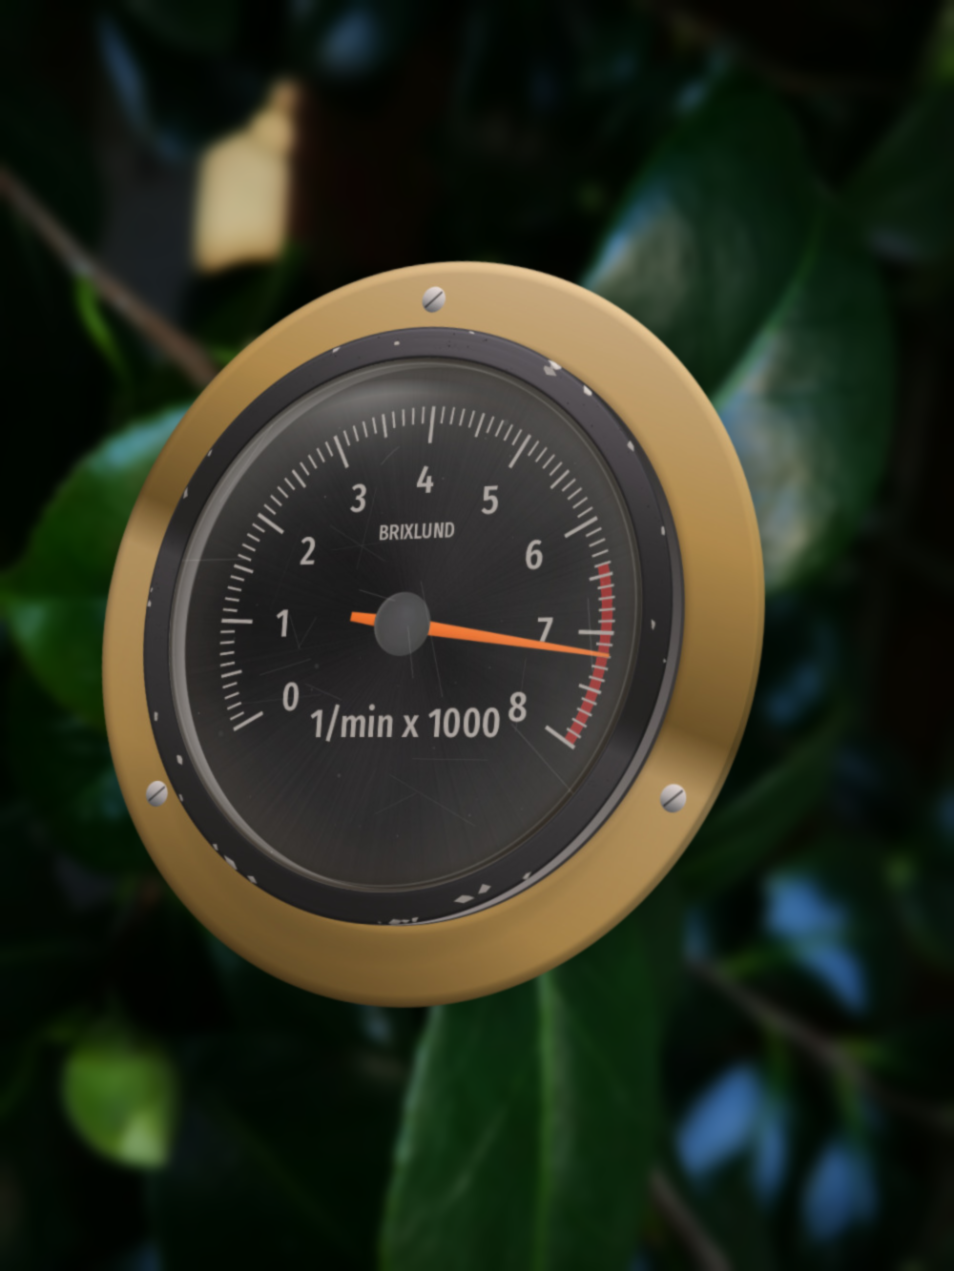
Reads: 7200rpm
